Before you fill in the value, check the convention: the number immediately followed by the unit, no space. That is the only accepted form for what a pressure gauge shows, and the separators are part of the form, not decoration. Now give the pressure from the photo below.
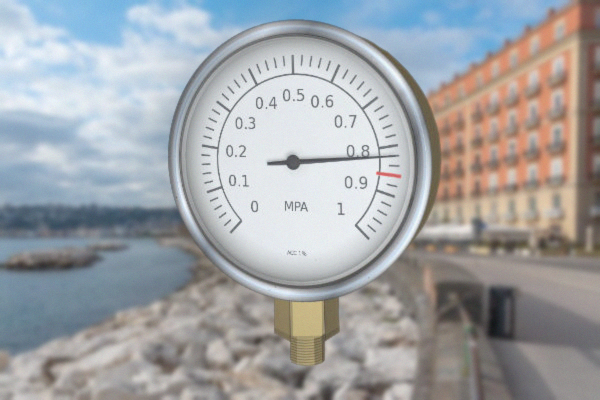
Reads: 0.82MPa
